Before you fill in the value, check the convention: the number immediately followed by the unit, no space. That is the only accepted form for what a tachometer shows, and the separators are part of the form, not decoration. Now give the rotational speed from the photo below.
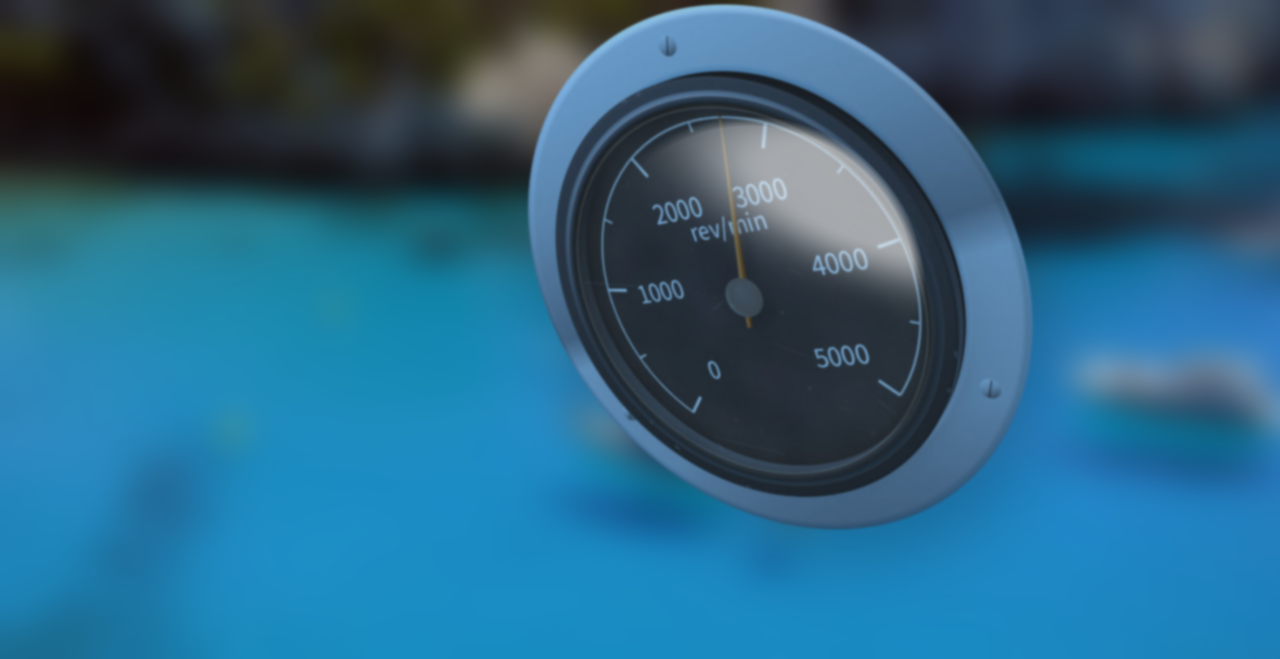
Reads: 2750rpm
